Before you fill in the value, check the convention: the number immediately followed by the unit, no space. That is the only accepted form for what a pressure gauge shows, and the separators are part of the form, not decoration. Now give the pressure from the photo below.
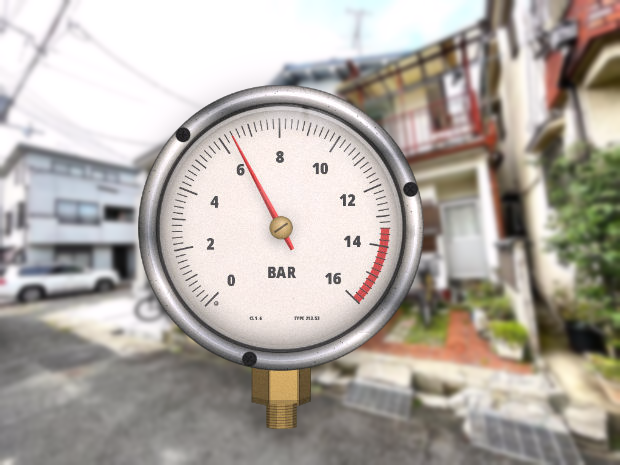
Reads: 6.4bar
